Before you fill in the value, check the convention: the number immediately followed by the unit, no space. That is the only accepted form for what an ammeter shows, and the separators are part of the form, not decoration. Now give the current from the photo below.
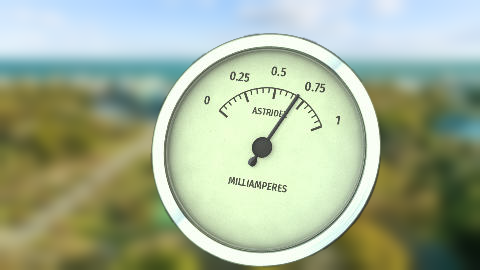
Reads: 0.7mA
